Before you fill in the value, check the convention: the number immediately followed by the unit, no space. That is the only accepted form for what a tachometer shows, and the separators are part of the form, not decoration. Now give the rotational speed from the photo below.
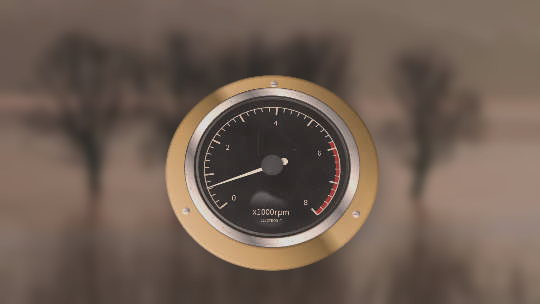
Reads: 600rpm
